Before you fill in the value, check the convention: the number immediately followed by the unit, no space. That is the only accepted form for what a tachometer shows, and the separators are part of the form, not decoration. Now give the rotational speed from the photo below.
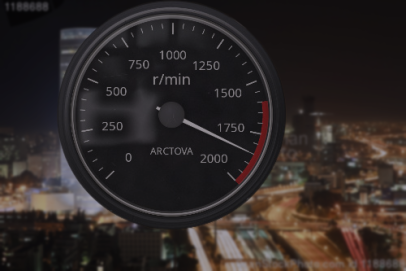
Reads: 1850rpm
